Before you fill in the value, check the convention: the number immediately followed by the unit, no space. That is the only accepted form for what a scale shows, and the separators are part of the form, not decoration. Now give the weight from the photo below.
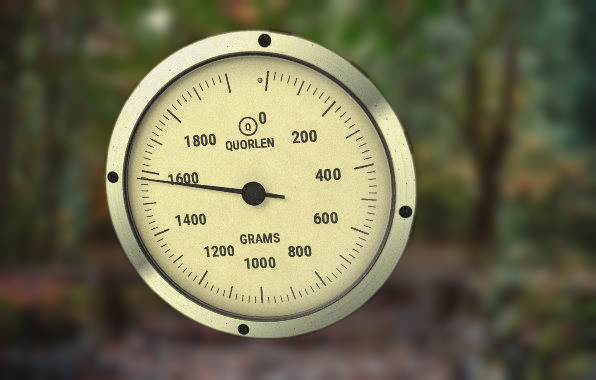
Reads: 1580g
